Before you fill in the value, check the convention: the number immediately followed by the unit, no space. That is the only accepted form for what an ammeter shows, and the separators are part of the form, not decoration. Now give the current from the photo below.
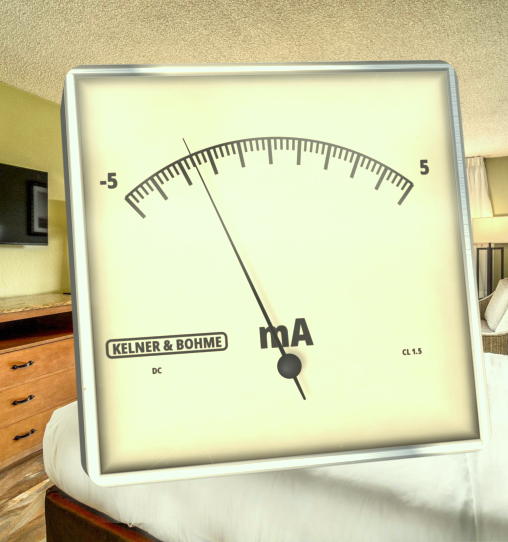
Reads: -2.6mA
